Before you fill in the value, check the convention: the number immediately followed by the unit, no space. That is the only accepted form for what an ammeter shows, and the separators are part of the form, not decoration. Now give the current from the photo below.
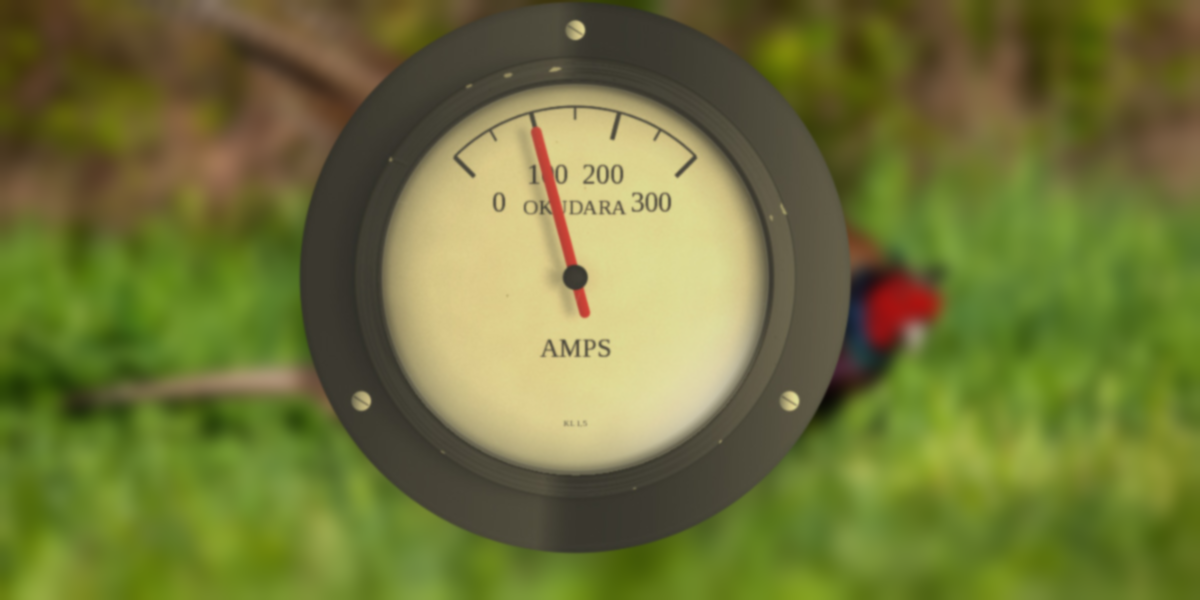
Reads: 100A
